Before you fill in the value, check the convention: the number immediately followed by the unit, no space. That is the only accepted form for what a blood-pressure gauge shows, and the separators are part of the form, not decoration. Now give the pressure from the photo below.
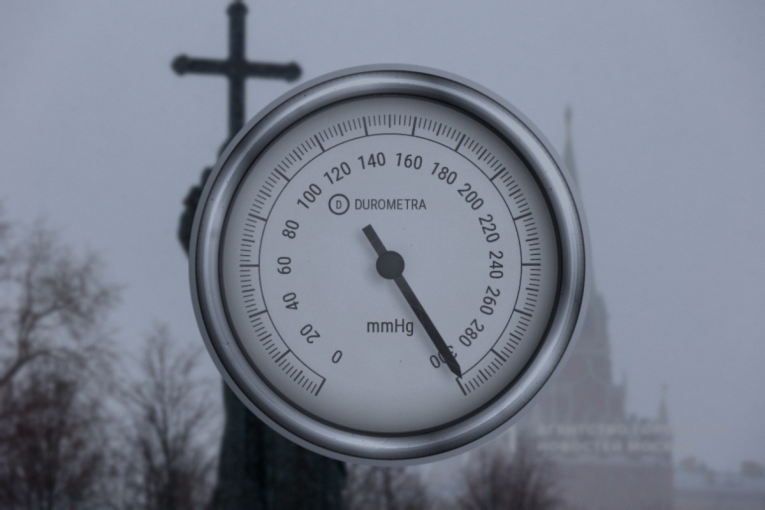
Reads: 298mmHg
